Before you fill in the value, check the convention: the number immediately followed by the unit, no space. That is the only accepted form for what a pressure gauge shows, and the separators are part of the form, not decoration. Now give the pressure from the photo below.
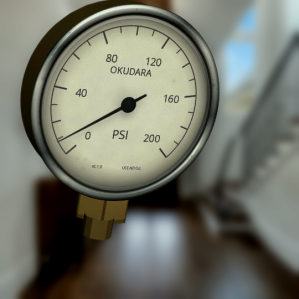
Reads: 10psi
